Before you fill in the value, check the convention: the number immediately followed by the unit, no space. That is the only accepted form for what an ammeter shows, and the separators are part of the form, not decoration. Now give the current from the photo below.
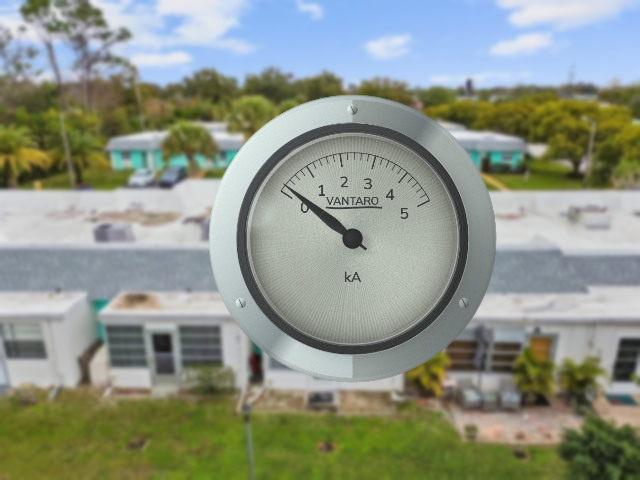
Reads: 0.2kA
